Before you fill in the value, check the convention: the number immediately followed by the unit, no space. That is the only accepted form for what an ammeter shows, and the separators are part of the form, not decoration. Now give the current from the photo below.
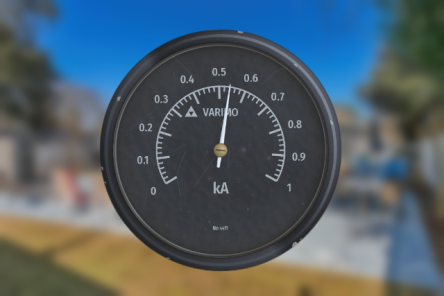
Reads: 0.54kA
